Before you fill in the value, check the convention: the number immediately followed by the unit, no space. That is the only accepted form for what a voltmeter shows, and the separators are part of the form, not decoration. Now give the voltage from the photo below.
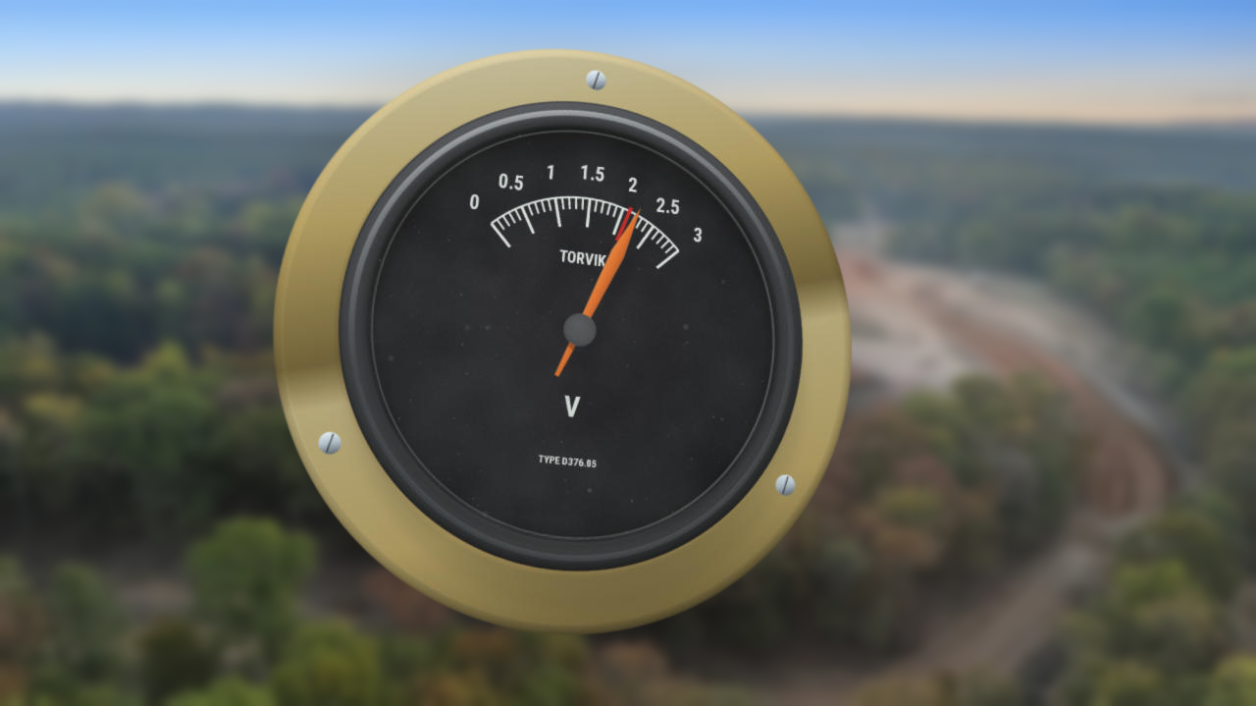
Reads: 2.2V
